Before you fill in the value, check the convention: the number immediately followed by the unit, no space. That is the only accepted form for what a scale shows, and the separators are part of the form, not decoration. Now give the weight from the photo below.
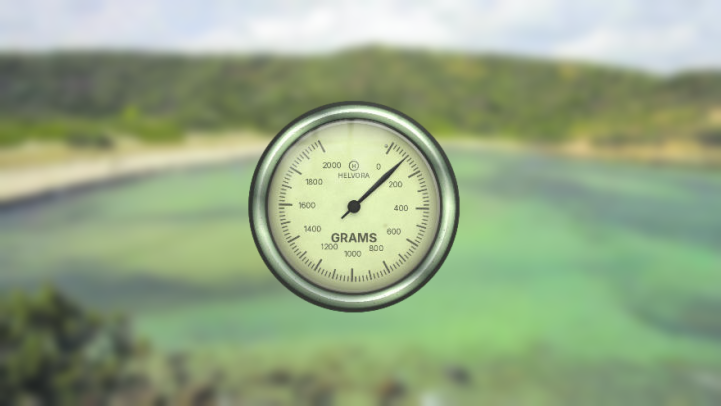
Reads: 100g
